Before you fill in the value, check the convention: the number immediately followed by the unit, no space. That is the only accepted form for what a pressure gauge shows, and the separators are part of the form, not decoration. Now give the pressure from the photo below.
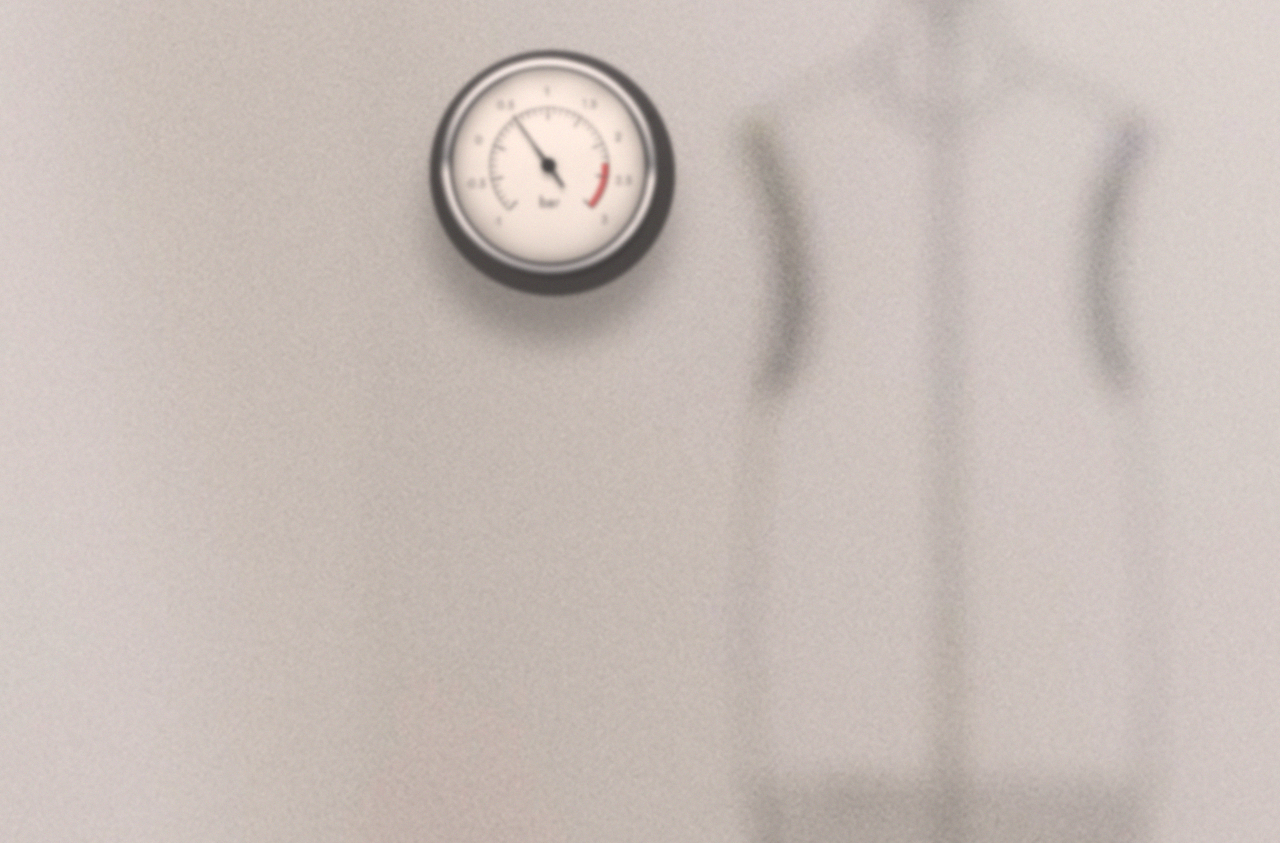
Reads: 0.5bar
